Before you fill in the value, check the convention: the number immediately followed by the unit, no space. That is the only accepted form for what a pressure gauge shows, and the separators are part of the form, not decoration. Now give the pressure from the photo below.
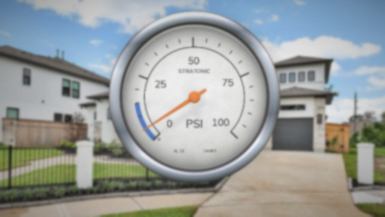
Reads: 5psi
